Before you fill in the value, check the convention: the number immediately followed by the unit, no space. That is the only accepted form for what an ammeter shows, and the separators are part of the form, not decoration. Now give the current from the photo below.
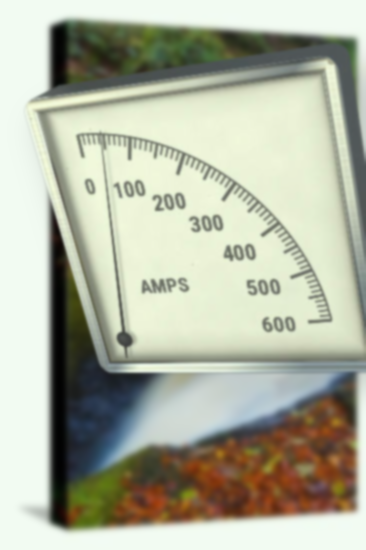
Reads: 50A
